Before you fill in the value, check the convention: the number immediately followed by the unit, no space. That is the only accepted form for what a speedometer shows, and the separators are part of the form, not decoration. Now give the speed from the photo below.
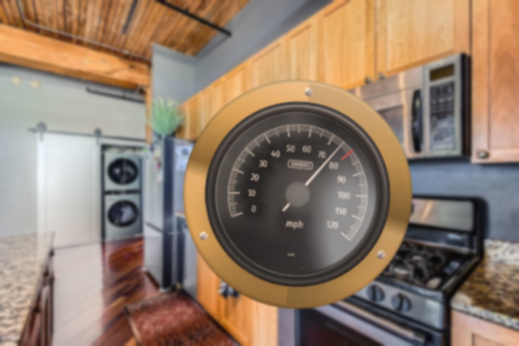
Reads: 75mph
